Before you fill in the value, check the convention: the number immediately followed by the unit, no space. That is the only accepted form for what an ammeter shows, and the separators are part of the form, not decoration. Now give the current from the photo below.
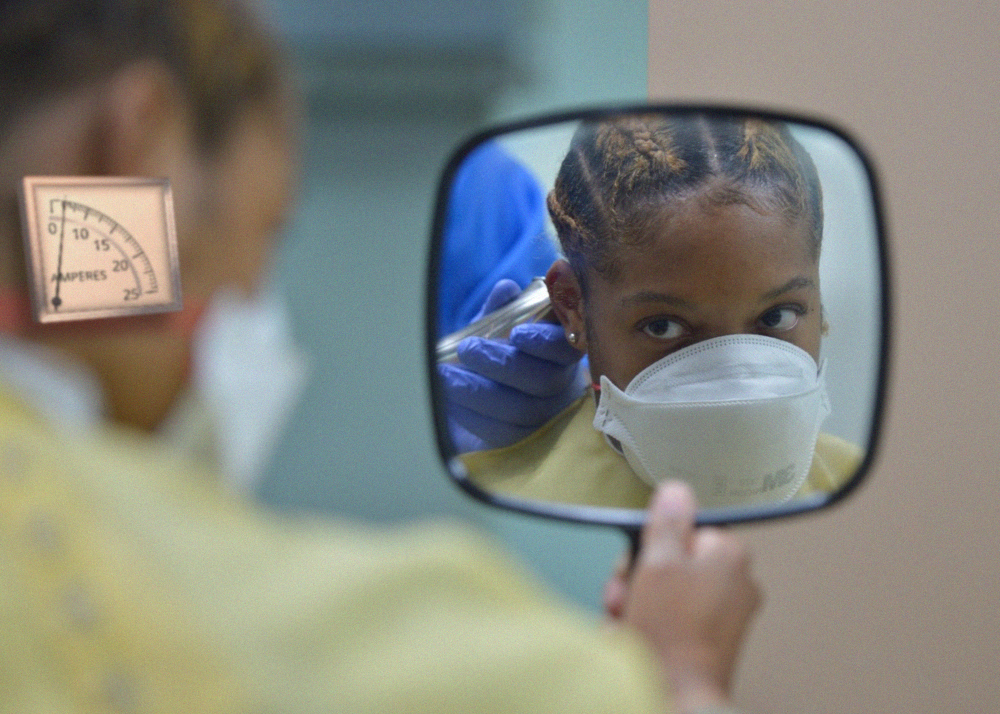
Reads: 5A
